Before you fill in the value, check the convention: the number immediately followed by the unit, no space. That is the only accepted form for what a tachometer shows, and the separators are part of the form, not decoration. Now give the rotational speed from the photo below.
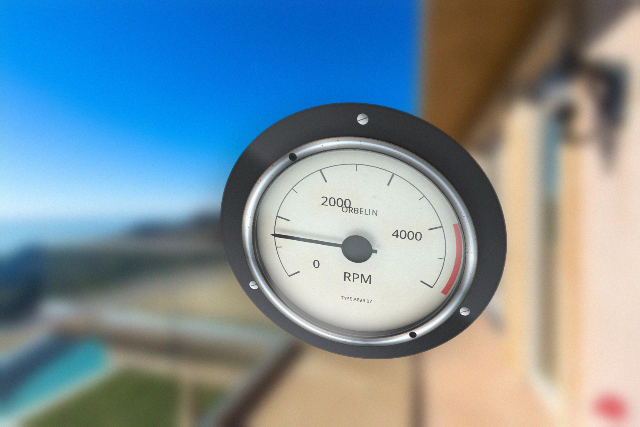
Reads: 750rpm
